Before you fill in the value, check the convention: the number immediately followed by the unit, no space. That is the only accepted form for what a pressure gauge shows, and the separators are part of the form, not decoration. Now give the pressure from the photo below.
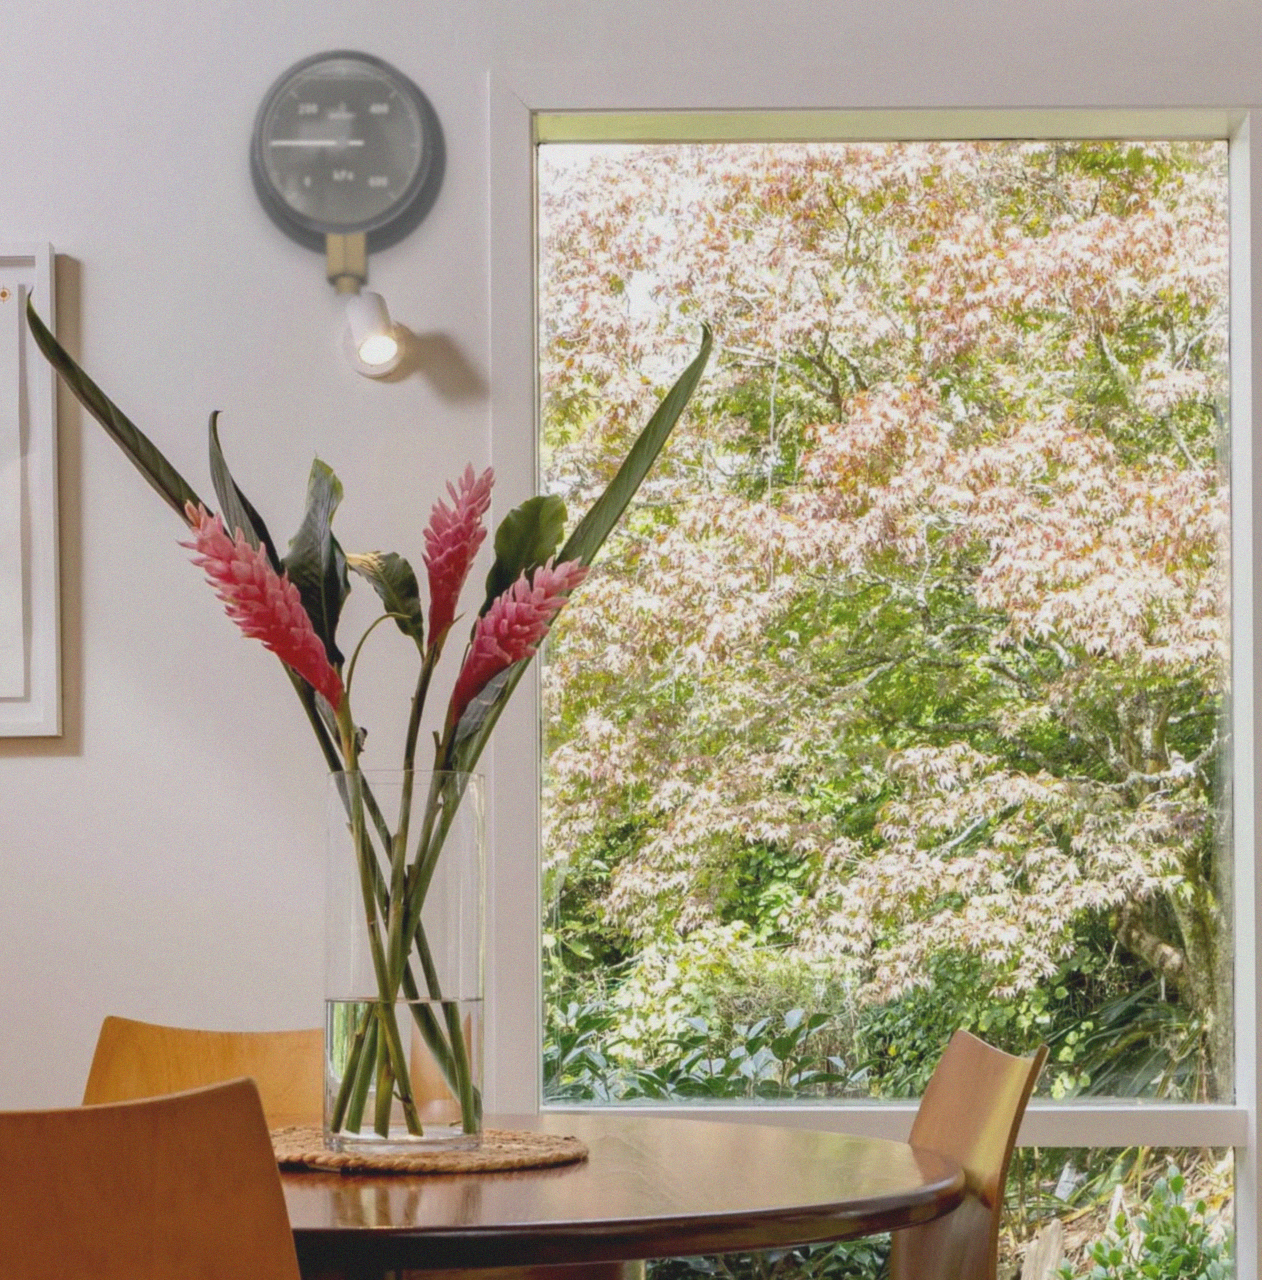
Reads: 100kPa
